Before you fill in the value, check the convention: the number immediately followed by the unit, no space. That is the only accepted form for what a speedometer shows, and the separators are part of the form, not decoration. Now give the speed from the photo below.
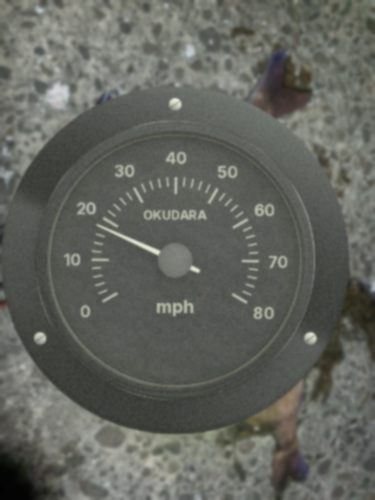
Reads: 18mph
